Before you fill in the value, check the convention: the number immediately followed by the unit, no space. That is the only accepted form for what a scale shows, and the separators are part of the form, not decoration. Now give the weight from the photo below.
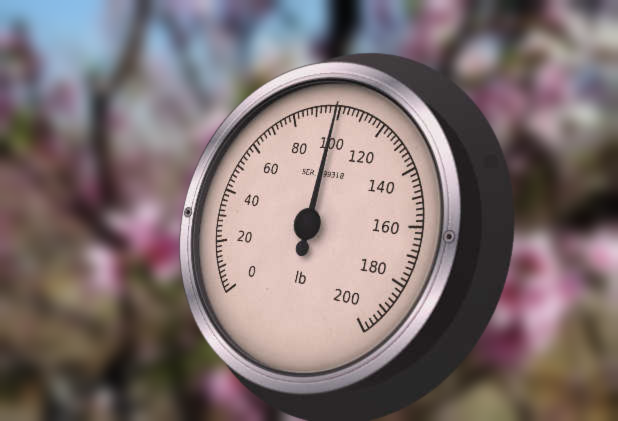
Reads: 100lb
